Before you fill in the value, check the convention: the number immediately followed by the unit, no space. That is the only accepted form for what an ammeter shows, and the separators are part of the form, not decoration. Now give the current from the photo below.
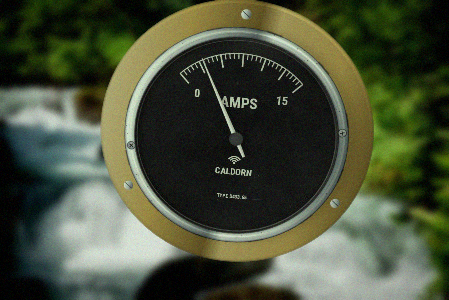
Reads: 3A
